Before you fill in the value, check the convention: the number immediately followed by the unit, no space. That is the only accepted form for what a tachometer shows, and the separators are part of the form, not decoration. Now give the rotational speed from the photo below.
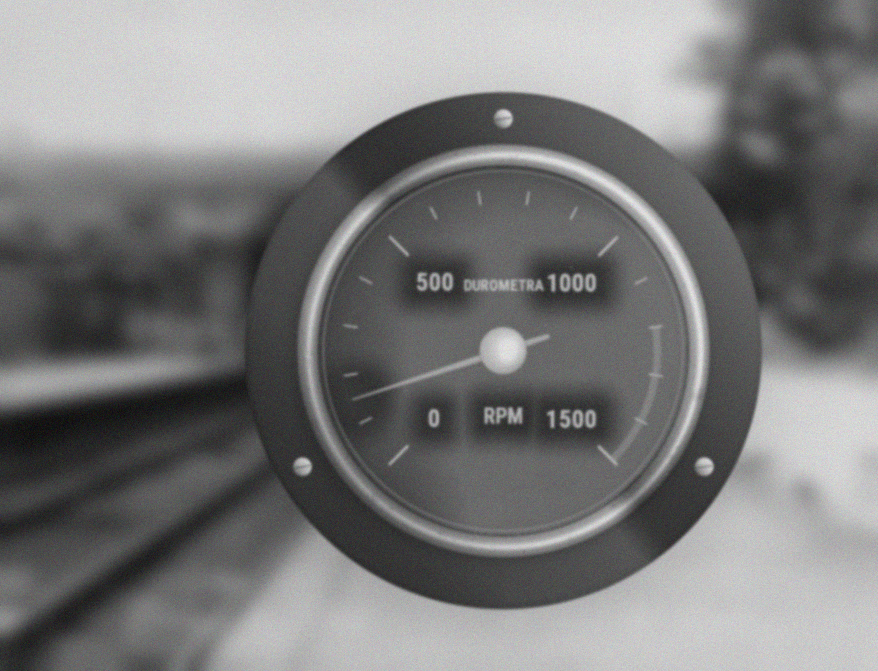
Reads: 150rpm
